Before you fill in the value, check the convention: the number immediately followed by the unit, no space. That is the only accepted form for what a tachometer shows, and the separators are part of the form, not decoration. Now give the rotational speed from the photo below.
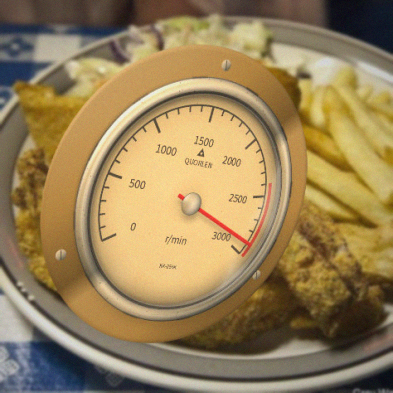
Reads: 2900rpm
